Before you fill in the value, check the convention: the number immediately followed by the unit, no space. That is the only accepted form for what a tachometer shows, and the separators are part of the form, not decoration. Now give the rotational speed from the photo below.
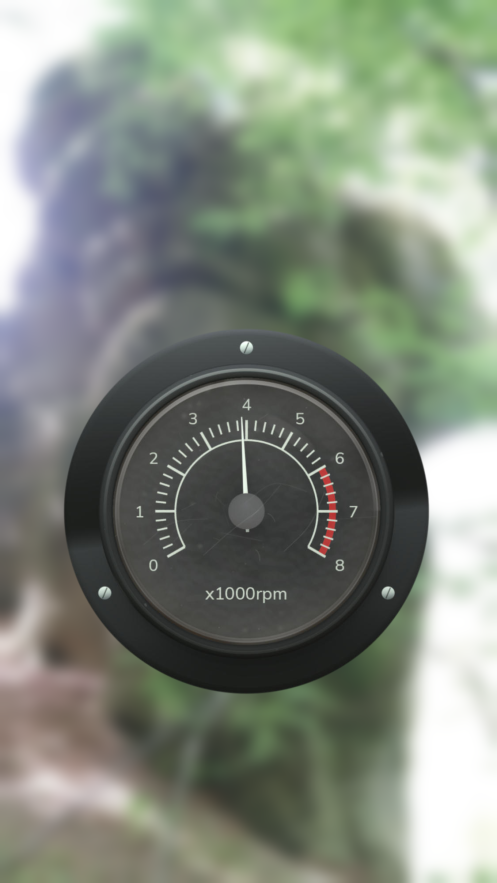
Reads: 3900rpm
